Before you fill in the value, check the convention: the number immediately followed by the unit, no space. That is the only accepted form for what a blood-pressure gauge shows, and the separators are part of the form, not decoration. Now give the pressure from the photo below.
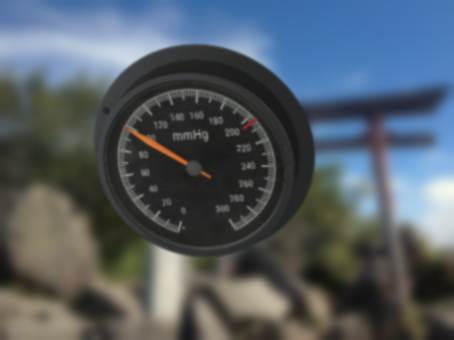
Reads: 100mmHg
